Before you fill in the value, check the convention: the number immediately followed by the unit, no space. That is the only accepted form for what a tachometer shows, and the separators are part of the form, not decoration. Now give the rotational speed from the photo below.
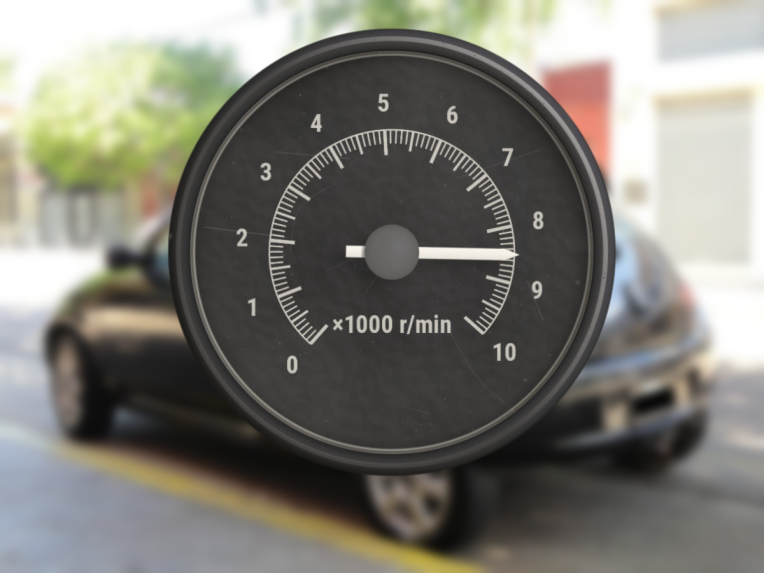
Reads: 8500rpm
